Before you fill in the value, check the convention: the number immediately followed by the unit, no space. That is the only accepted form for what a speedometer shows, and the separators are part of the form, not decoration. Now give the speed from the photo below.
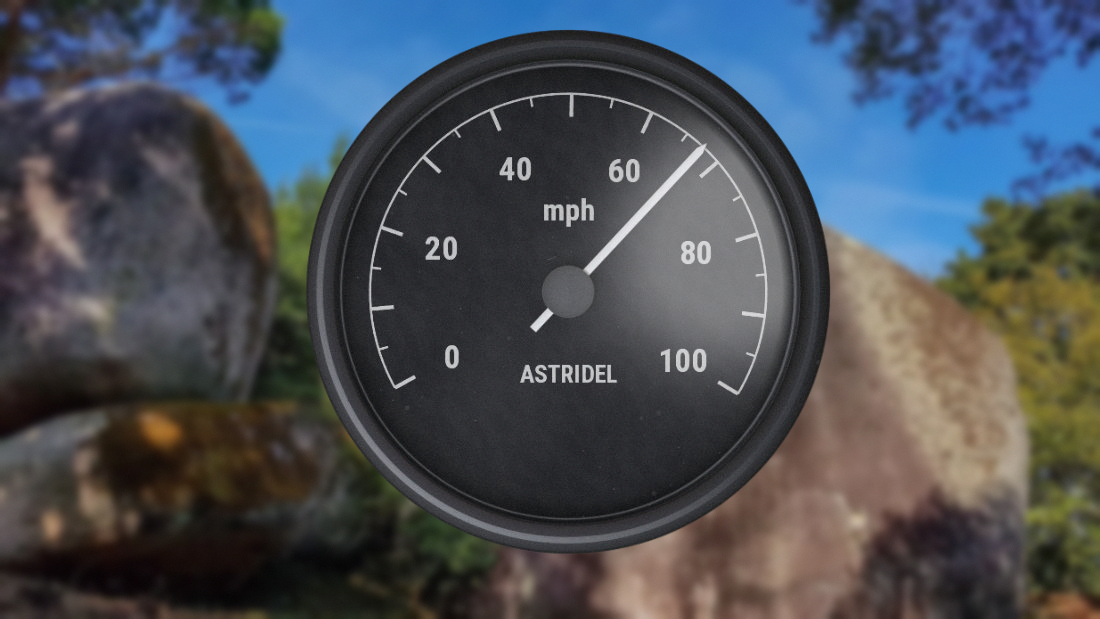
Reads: 67.5mph
